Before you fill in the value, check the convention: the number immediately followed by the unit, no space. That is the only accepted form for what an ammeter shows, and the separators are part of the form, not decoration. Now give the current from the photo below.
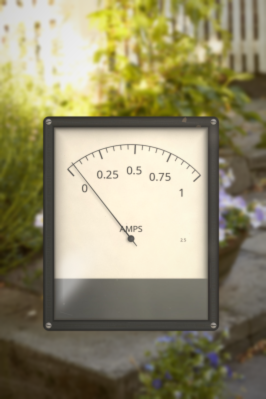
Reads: 0.05A
